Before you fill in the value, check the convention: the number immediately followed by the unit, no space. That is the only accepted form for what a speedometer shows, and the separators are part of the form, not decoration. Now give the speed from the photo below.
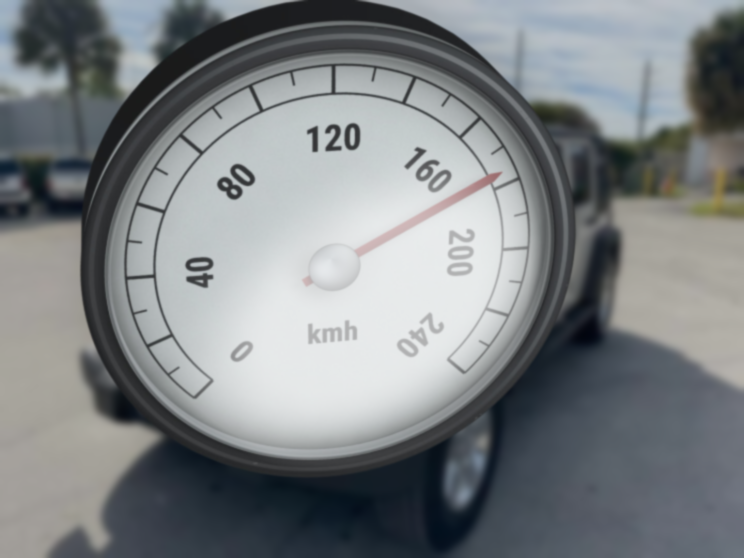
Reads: 175km/h
